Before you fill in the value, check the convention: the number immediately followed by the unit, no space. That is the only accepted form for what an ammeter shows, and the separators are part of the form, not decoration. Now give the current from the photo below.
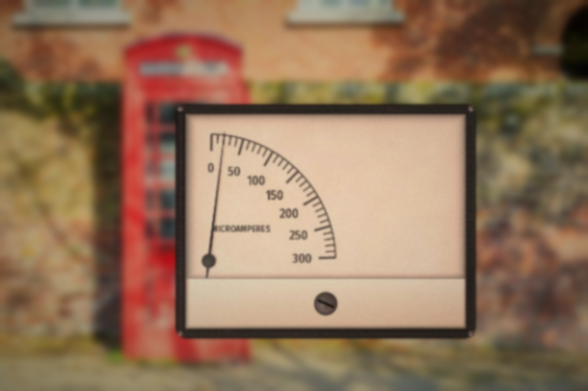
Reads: 20µA
